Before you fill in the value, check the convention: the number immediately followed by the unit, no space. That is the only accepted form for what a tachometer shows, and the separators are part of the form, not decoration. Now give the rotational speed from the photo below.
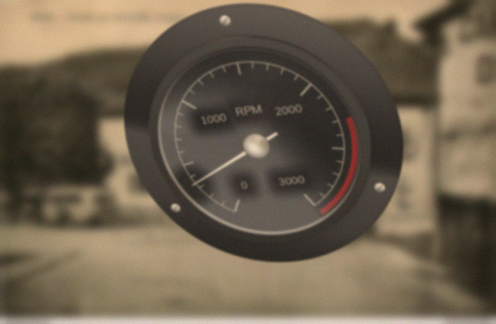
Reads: 350rpm
